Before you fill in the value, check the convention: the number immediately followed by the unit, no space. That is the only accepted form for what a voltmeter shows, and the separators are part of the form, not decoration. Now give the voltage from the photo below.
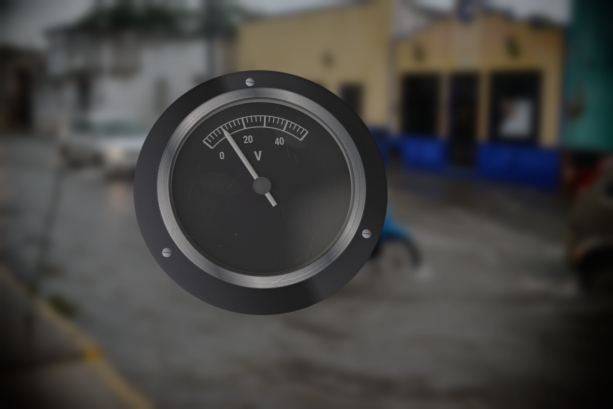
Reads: 10V
